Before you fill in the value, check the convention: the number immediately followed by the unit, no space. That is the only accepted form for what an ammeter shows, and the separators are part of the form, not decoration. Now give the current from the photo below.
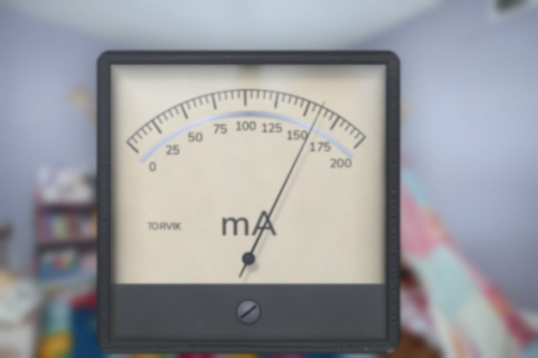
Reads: 160mA
